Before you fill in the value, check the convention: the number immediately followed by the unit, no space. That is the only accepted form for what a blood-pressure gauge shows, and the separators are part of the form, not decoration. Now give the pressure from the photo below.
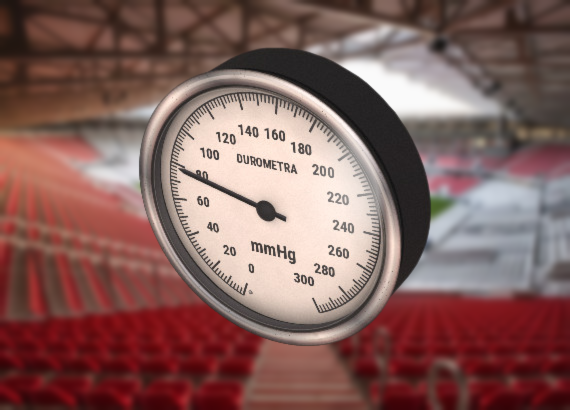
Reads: 80mmHg
